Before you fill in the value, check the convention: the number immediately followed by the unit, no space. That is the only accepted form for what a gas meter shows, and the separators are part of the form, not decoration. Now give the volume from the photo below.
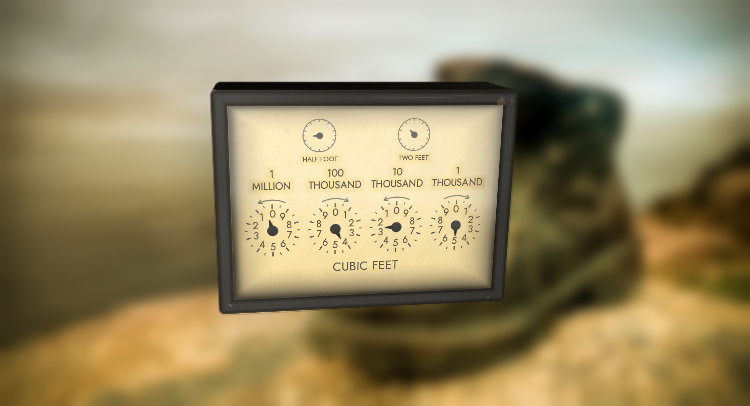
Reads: 42500ft³
